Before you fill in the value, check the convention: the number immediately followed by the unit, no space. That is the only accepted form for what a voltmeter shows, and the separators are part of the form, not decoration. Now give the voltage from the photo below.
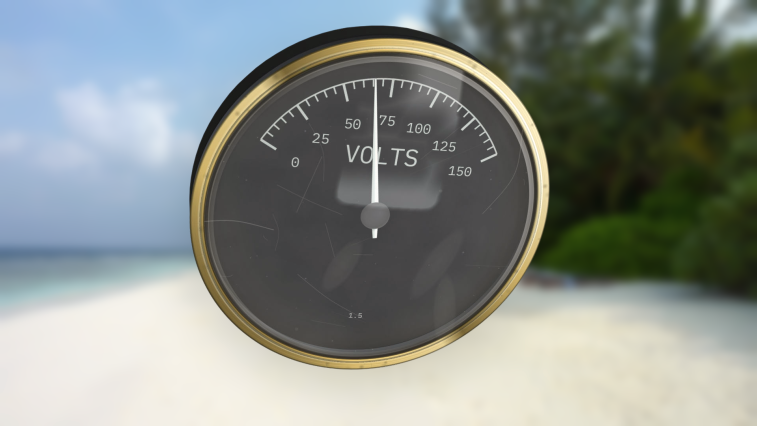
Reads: 65V
